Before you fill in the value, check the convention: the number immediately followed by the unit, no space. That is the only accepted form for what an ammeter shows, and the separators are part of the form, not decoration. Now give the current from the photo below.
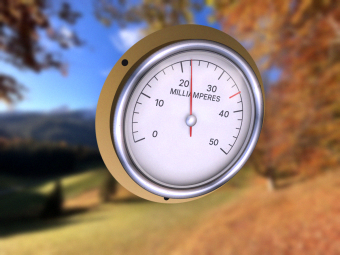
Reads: 22mA
